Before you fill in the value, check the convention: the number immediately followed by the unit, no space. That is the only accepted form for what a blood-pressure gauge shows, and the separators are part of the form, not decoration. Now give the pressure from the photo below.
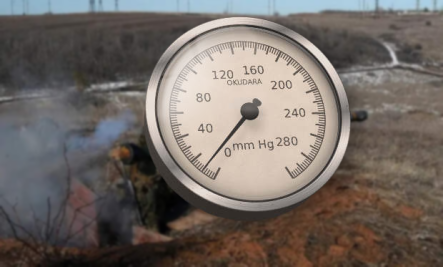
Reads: 10mmHg
